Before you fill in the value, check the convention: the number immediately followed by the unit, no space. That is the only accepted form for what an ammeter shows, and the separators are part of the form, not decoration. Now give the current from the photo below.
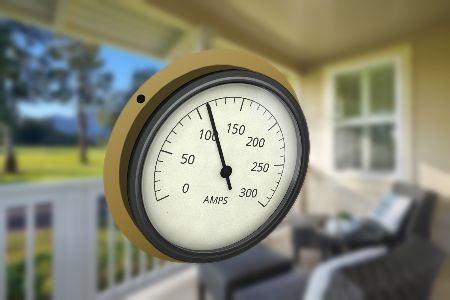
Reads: 110A
